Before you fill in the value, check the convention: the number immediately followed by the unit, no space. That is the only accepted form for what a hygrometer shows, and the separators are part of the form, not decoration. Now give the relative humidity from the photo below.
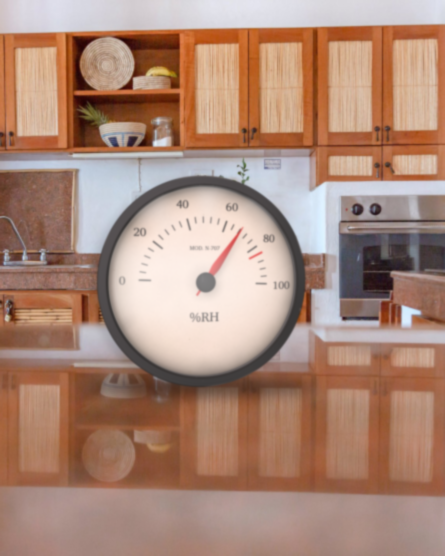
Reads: 68%
